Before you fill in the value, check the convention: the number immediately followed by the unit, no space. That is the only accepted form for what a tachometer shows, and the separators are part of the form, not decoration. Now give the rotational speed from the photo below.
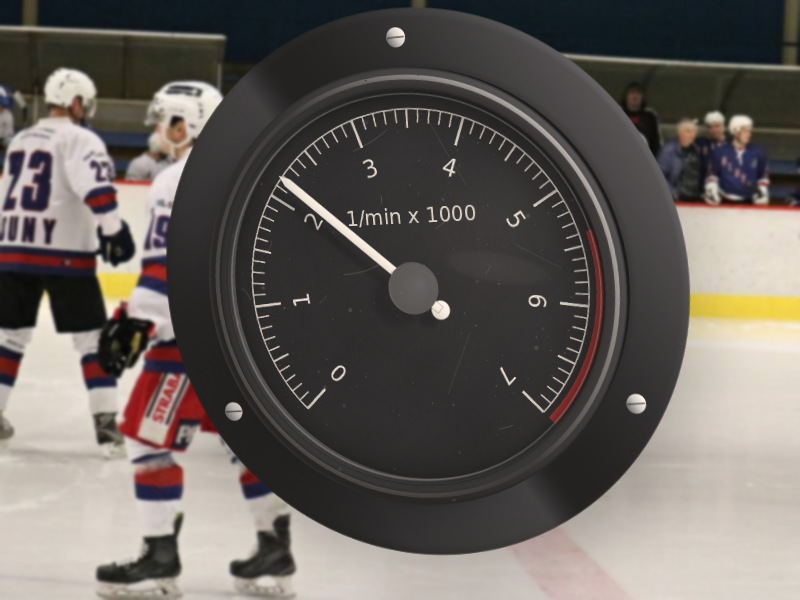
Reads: 2200rpm
